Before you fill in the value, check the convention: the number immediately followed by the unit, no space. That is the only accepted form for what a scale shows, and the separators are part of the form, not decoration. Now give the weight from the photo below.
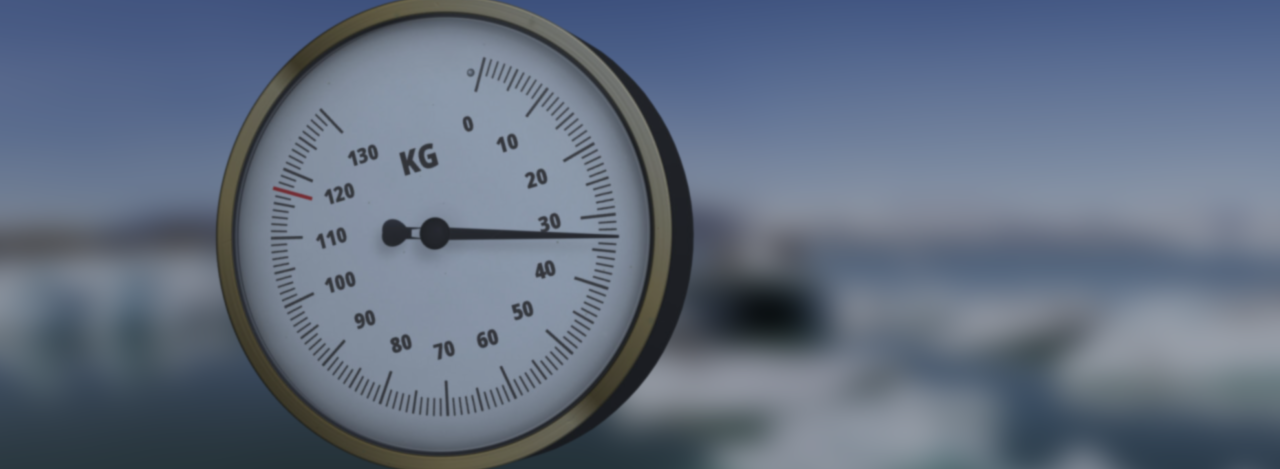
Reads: 33kg
